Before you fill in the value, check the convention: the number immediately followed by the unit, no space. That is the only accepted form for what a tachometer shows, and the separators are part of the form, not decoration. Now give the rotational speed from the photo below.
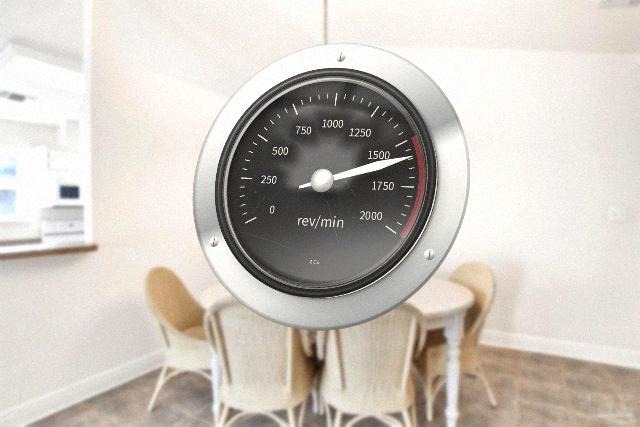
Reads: 1600rpm
